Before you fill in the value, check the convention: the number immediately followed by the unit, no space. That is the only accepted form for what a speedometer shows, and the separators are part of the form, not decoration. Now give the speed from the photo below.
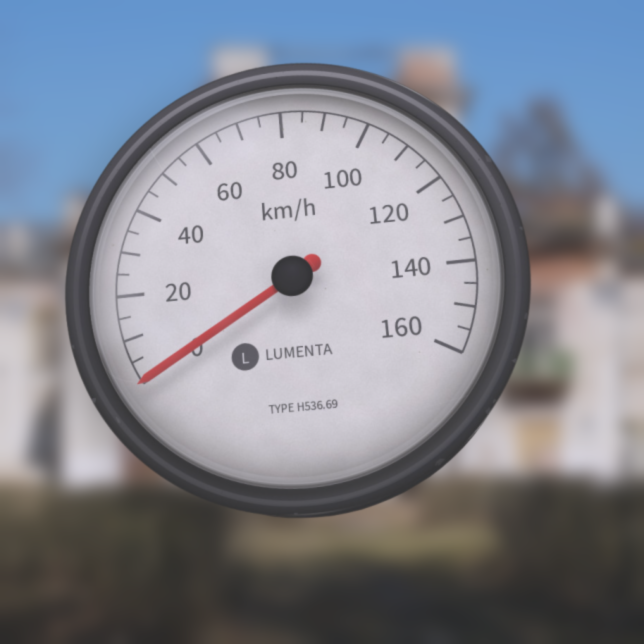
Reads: 0km/h
